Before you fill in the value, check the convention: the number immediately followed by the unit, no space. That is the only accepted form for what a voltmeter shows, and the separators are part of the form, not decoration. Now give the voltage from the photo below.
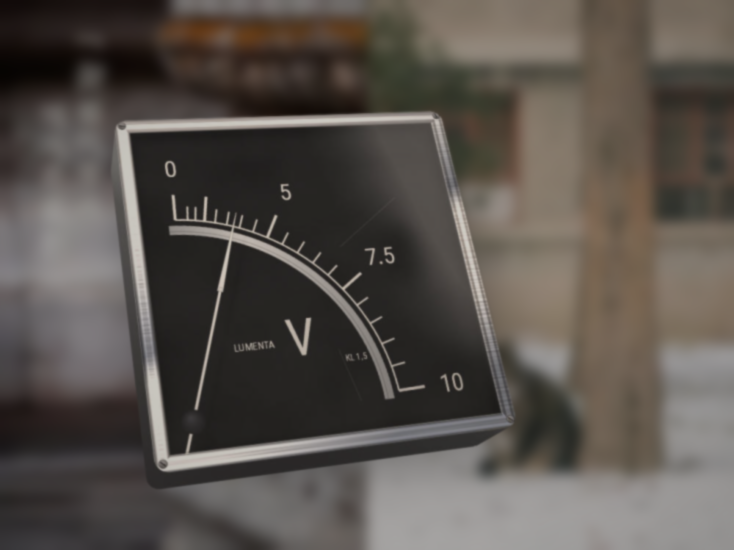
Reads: 3.75V
